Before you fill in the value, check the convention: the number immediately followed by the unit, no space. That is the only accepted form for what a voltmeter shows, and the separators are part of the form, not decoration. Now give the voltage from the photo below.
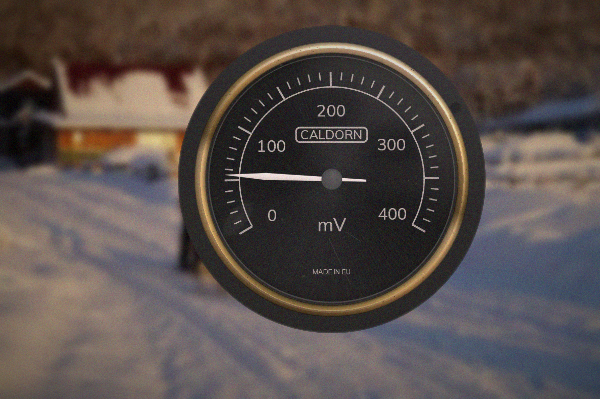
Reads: 55mV
